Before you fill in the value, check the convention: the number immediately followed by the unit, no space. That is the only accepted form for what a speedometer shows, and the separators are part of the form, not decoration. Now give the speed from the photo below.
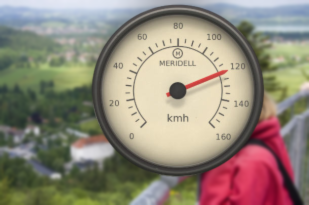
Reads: 120km/h
